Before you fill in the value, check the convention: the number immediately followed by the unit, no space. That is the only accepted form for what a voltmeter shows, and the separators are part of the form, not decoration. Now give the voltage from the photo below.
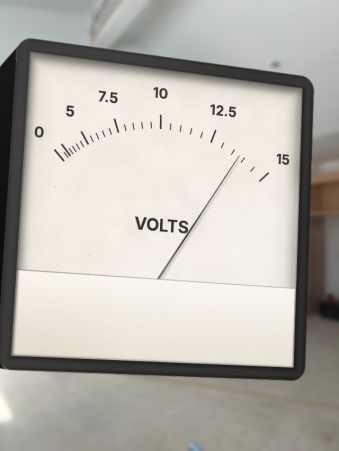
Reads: 13.75V
